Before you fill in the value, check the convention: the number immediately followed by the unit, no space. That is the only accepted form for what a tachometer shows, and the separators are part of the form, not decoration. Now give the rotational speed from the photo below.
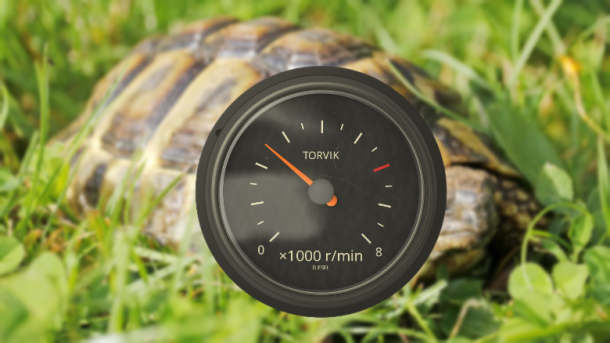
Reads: 2500rpm
